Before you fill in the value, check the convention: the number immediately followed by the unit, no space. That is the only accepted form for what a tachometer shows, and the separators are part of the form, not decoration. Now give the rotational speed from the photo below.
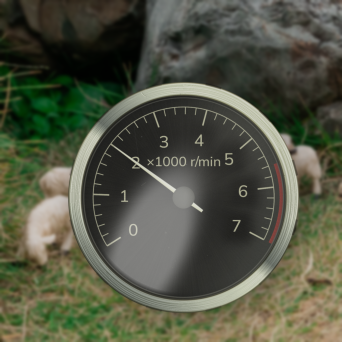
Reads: 2000rpm
